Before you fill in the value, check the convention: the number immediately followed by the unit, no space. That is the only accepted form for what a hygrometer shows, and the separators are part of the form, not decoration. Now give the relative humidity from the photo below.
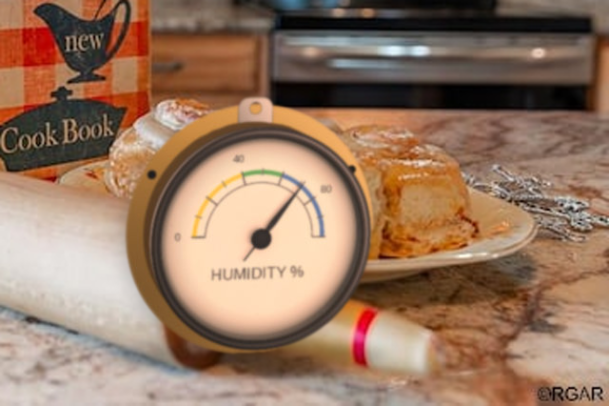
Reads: 70%
